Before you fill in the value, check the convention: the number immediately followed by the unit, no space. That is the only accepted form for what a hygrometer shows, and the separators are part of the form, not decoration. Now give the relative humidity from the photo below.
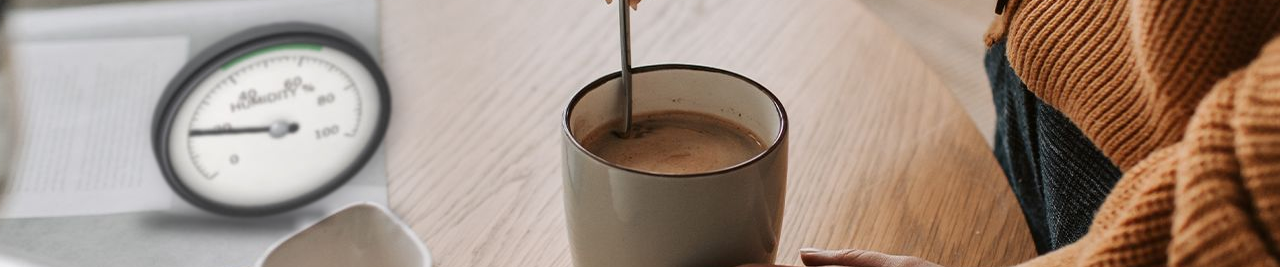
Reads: 20%
